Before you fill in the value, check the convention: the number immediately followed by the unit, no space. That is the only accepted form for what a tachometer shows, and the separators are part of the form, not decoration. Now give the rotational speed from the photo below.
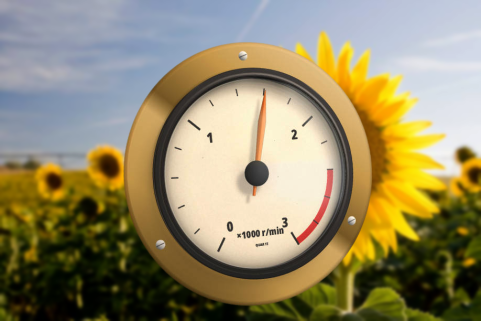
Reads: 1600rpm
